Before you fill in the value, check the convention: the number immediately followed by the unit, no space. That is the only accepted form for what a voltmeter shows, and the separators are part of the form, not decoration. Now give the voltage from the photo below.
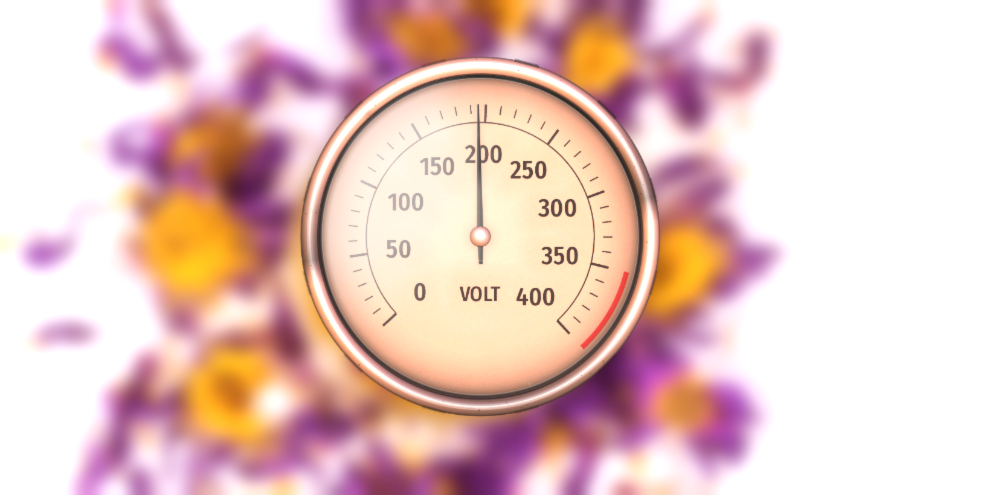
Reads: 195V
